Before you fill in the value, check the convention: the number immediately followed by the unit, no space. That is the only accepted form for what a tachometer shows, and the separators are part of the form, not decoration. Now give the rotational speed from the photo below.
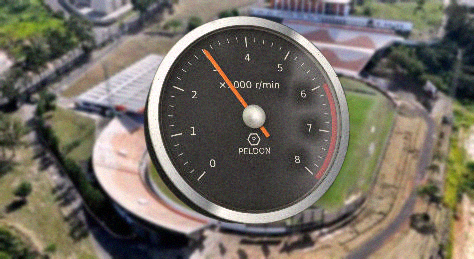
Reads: 3000rpm
